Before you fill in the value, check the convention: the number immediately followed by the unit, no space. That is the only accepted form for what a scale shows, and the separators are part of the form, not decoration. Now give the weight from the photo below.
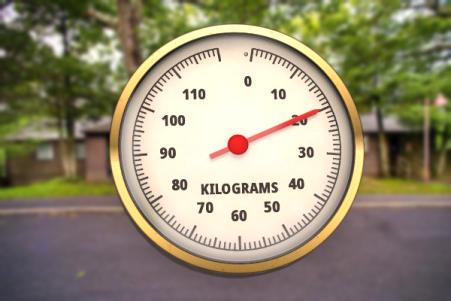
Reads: 20kg
